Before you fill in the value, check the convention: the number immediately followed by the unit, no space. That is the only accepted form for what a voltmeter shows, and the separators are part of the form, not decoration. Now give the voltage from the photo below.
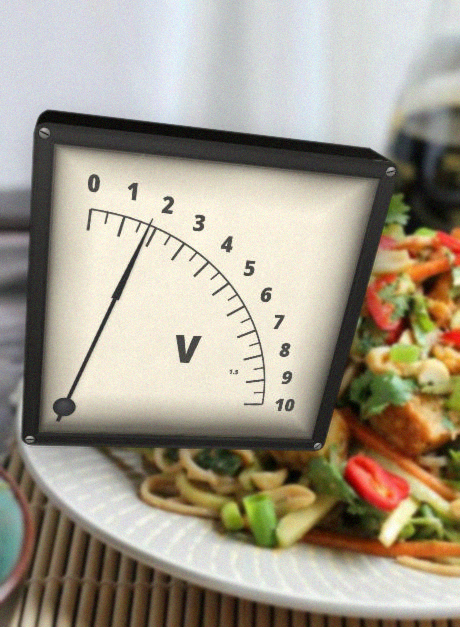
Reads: 1.75V
